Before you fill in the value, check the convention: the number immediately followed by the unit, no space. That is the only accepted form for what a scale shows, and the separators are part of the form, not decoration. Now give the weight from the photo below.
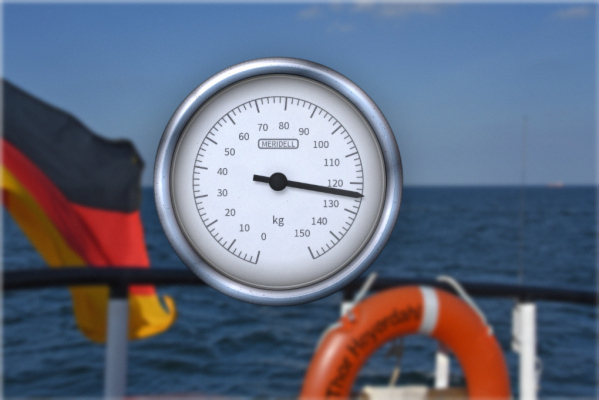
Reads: 124kg
